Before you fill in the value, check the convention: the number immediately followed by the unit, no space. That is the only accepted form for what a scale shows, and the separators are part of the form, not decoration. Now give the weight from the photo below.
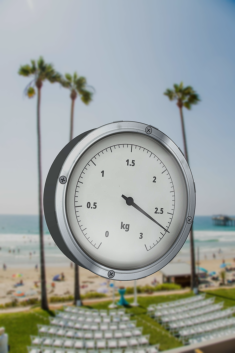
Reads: 2.7kg
